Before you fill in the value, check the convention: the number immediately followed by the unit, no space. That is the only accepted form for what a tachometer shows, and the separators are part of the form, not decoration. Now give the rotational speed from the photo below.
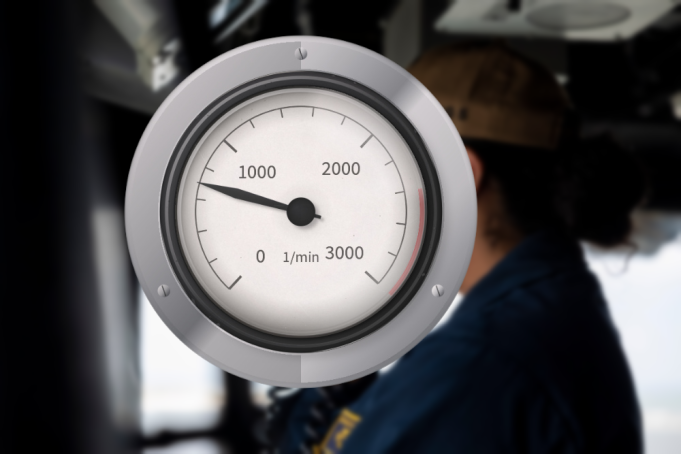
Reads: 700rpm
